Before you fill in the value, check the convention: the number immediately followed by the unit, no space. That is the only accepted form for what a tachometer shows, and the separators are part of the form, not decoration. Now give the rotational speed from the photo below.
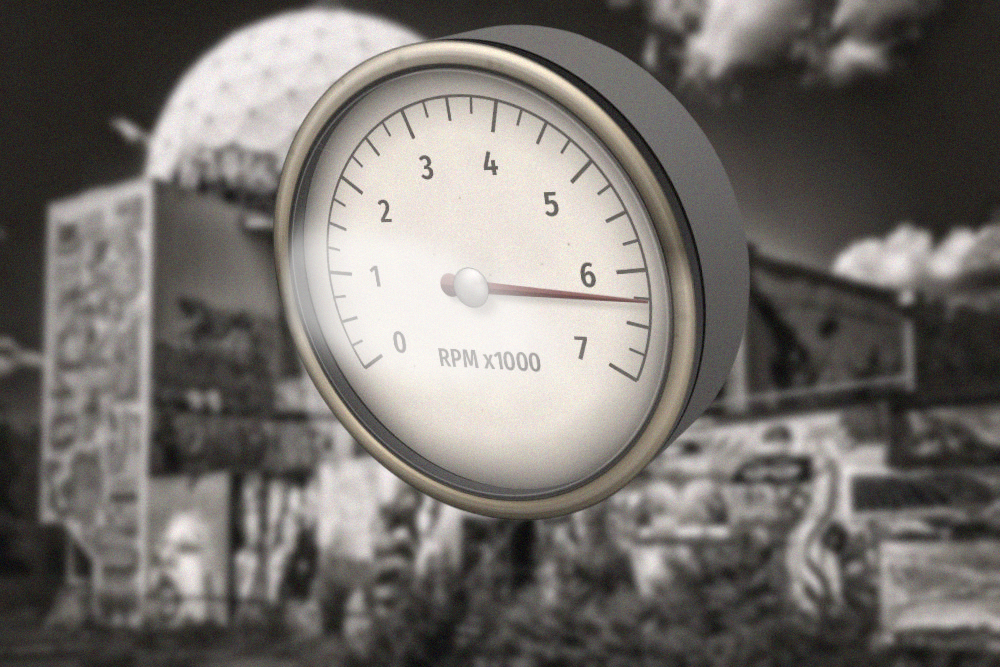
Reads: 6250rpm
